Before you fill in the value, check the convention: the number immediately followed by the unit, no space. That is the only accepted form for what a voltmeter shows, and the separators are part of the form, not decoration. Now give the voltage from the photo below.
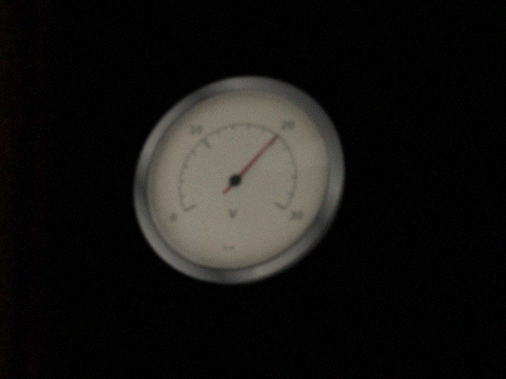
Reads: 20V
